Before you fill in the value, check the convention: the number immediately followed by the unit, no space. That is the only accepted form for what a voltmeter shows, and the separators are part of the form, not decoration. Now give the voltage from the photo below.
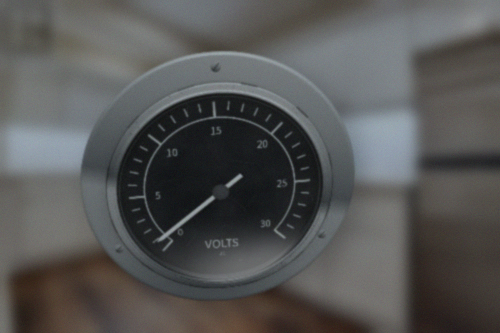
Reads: 1V
